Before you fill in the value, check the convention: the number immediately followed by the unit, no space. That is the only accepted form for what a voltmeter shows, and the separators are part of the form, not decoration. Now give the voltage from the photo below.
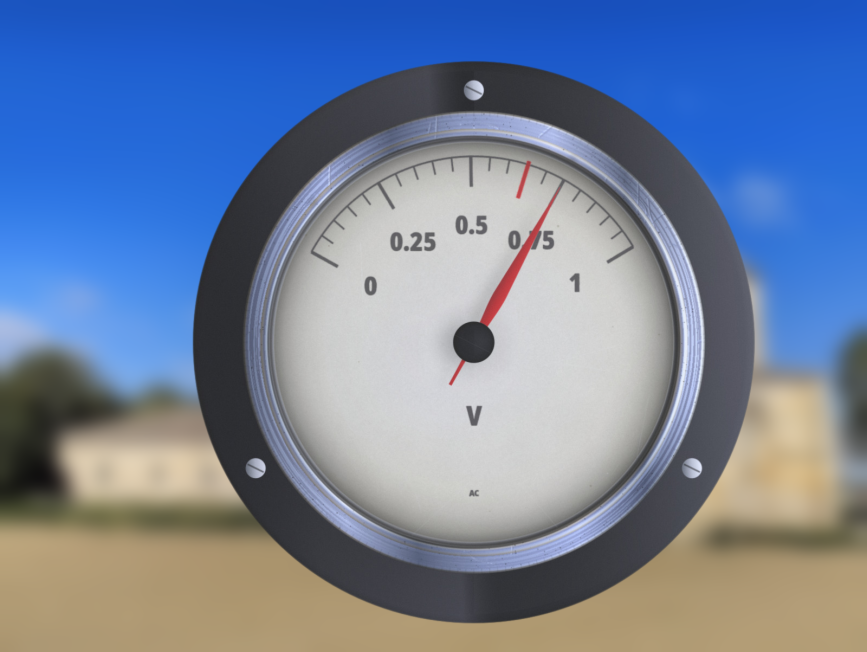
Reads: 0.75V
